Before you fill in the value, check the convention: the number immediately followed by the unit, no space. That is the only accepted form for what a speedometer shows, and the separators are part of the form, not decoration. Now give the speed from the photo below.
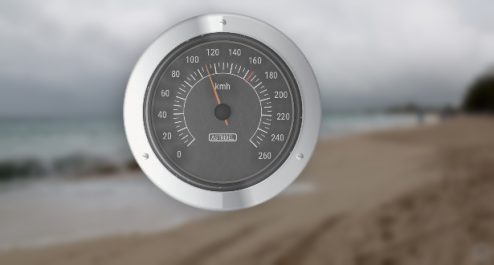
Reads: 110km/h
